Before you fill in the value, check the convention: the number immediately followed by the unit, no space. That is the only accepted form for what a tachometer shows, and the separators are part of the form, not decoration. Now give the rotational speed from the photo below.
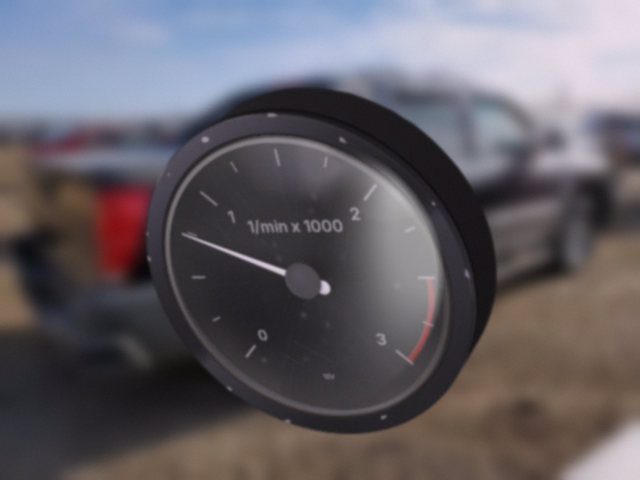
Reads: 750rpm
